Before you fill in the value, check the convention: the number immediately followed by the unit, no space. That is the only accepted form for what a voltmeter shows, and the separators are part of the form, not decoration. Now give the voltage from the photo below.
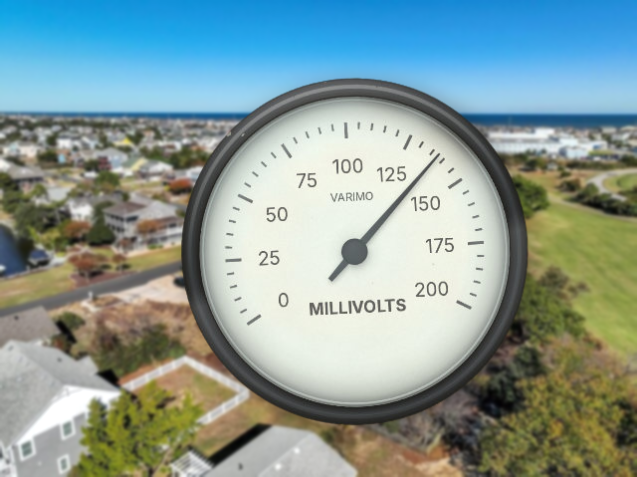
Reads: 137.5mV
